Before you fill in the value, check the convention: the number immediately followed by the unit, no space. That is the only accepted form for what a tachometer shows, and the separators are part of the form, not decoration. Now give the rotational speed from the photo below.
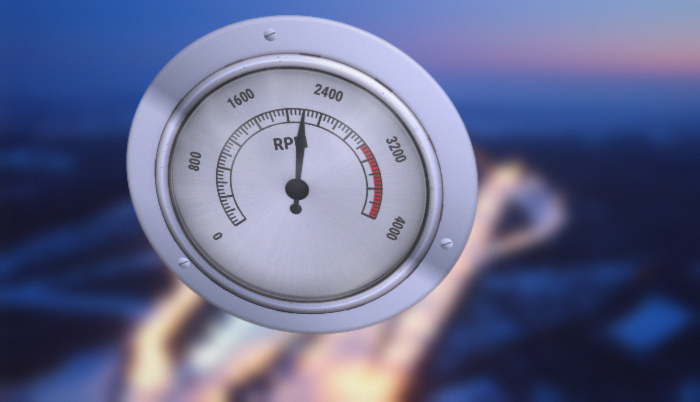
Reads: 2200rpm
